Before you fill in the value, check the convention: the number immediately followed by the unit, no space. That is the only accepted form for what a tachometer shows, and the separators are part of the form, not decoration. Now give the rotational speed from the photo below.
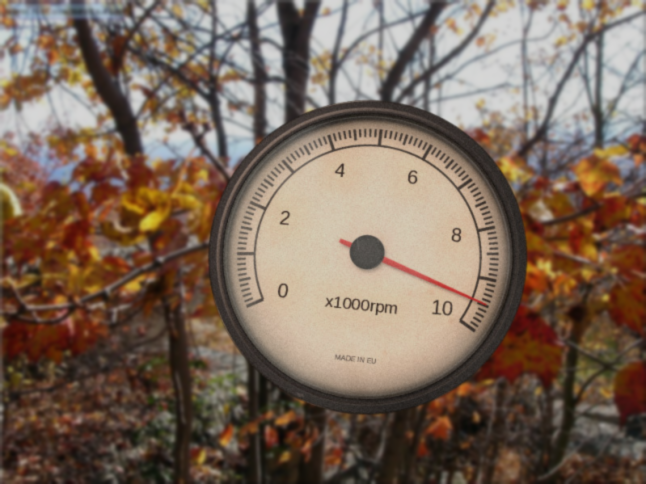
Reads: 9500rpm
